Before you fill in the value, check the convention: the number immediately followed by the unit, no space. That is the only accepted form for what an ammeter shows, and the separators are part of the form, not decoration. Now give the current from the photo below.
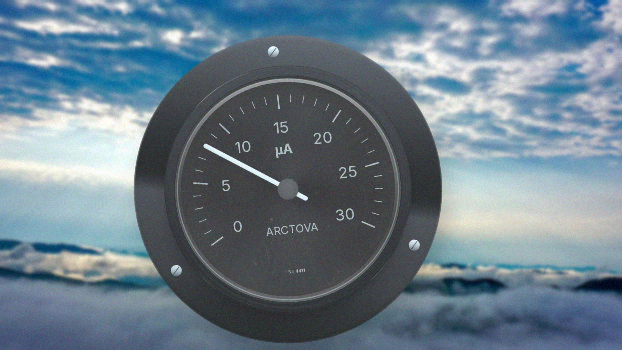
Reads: 8µA
